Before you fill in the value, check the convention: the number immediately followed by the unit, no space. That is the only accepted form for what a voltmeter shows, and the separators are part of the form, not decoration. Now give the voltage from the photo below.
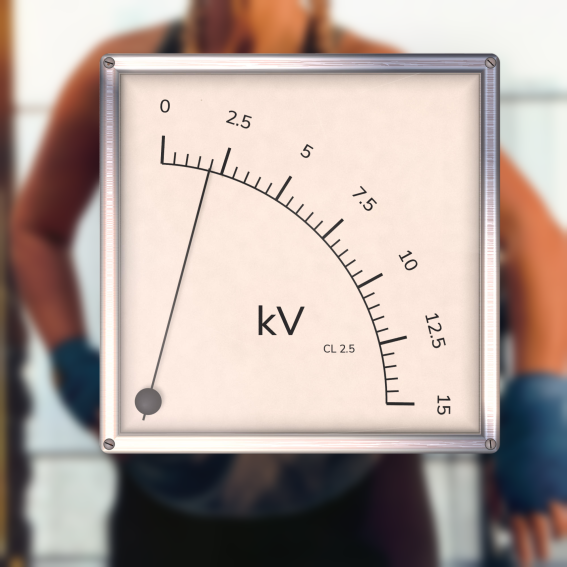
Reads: 2kV
